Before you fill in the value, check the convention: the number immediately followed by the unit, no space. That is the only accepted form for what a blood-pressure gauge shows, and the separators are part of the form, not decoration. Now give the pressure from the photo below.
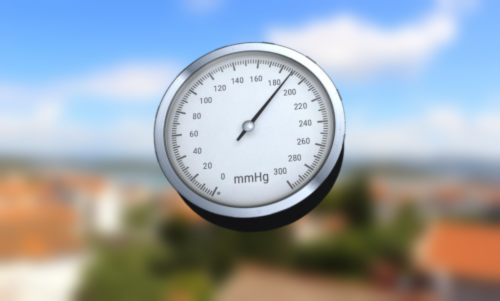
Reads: 190mmHg
